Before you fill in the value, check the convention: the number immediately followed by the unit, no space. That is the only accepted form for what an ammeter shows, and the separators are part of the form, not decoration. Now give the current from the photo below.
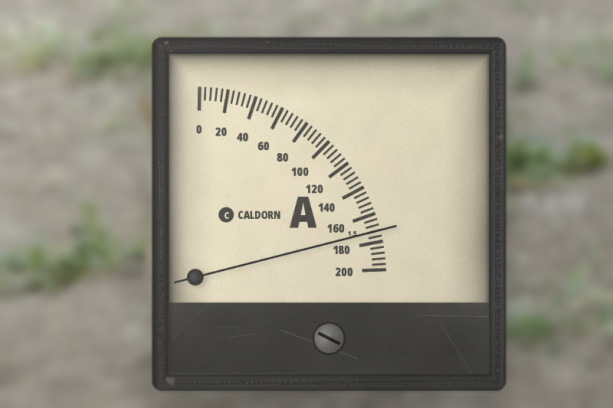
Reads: 172A
